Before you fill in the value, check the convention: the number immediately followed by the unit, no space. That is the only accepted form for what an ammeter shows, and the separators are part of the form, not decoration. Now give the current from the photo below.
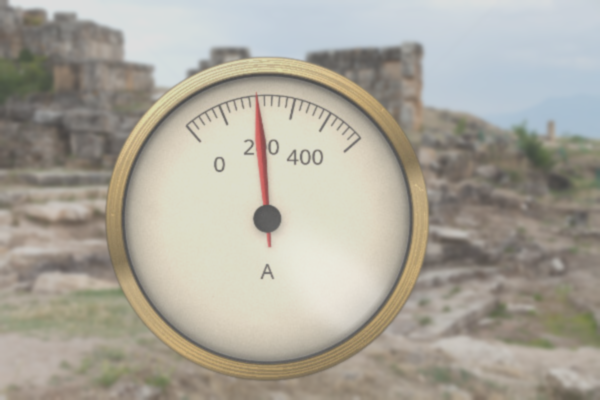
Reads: 200A
